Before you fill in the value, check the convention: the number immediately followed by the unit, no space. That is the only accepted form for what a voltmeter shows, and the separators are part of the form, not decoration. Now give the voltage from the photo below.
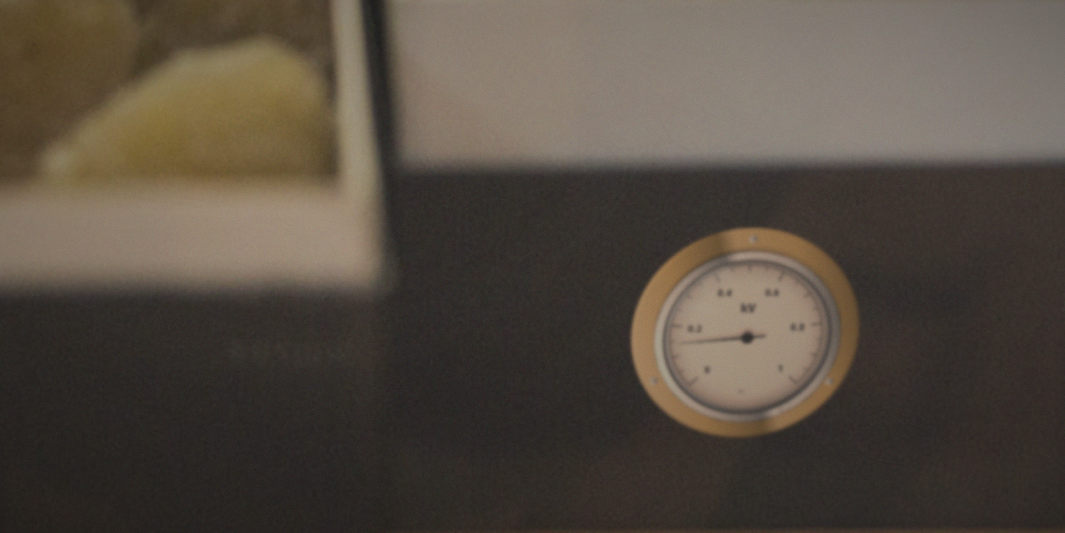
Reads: 0.15kV
